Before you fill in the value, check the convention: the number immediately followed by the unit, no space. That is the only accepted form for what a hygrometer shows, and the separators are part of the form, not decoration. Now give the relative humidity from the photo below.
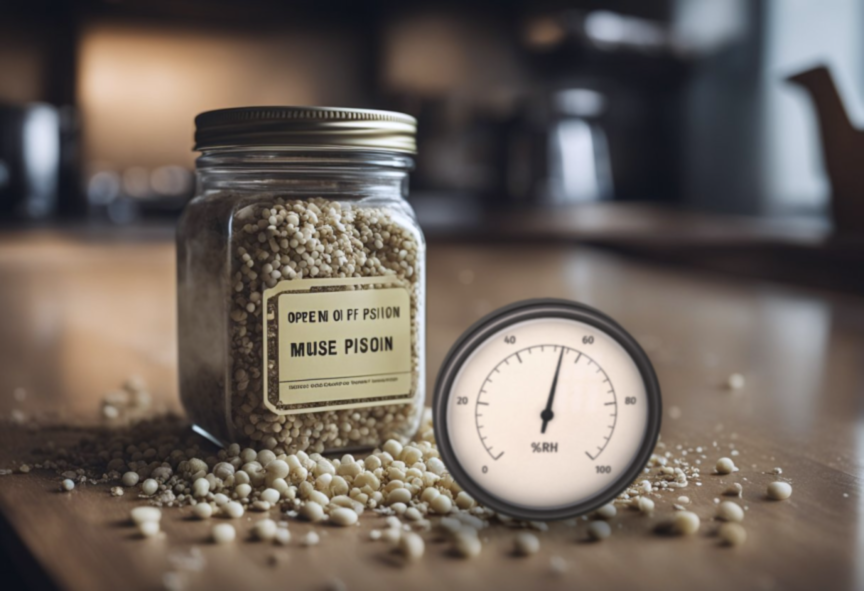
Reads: 54%
